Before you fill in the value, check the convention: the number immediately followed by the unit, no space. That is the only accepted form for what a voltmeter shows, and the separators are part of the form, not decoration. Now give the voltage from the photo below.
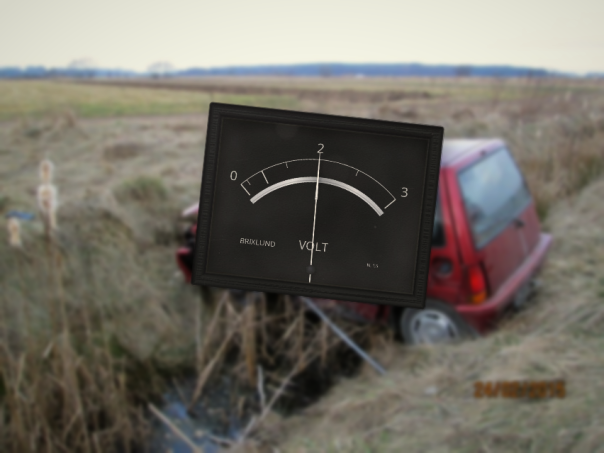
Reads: 2V
